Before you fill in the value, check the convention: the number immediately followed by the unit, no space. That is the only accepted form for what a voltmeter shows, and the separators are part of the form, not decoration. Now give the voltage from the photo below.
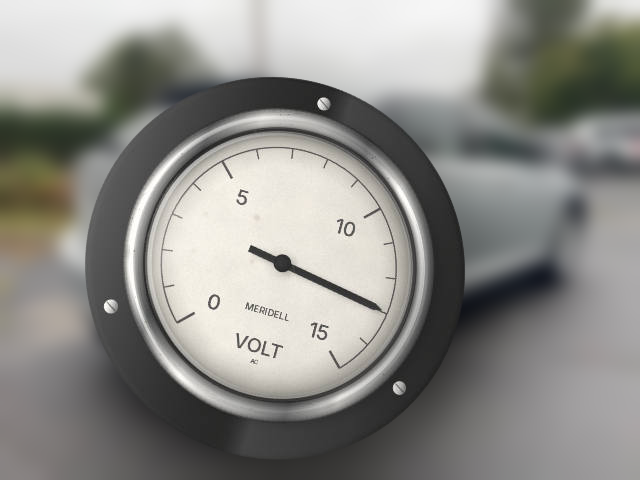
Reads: 13V
